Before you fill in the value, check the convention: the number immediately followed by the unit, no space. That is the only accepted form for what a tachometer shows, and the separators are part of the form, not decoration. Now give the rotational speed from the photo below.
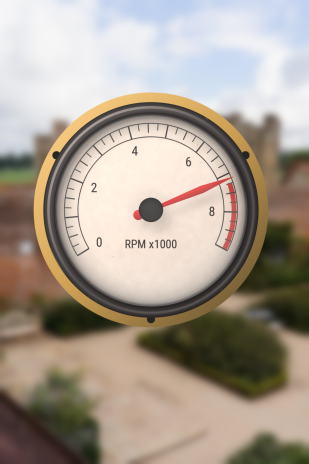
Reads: 7125rpm
